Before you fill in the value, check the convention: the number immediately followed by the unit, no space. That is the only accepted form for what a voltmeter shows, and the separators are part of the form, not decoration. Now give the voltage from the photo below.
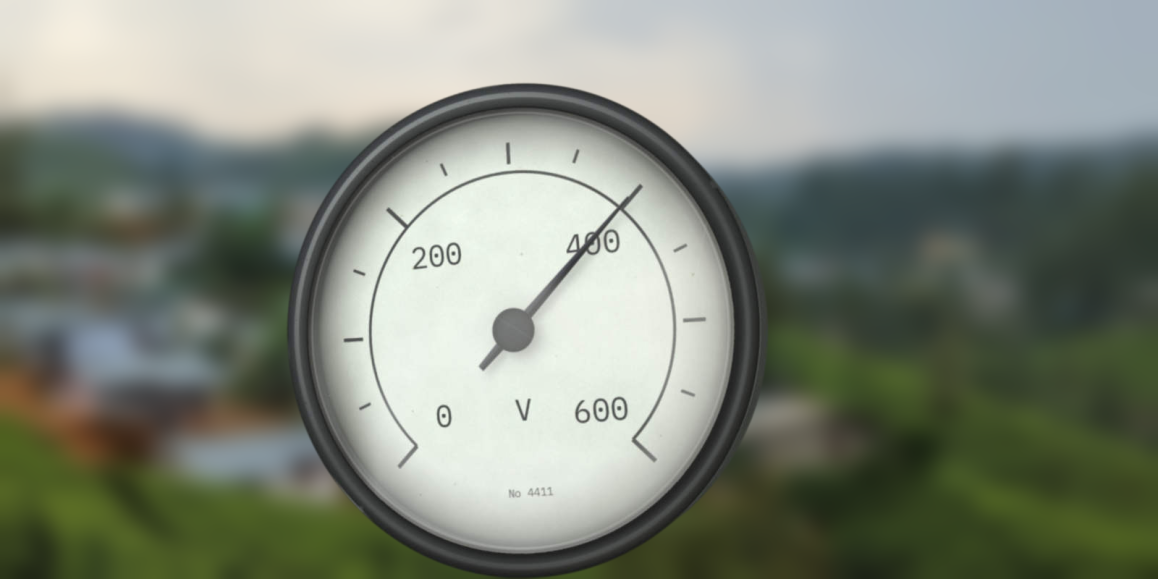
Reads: 400V
